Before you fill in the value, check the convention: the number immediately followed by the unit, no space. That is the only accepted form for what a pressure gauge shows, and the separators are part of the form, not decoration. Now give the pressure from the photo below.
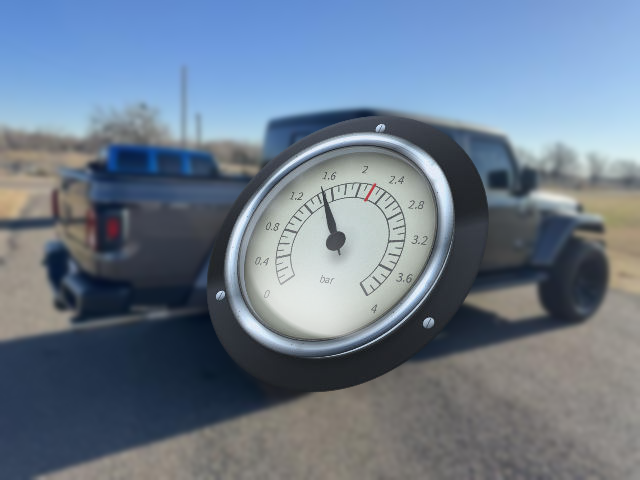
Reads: 1.5bar
